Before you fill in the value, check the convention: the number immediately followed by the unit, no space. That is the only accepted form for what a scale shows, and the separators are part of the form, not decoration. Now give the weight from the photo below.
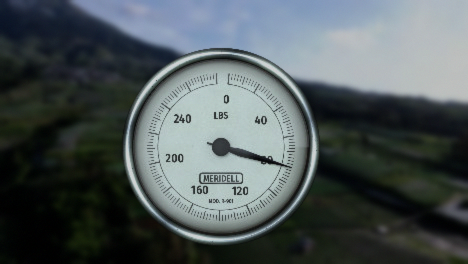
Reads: 80lb
